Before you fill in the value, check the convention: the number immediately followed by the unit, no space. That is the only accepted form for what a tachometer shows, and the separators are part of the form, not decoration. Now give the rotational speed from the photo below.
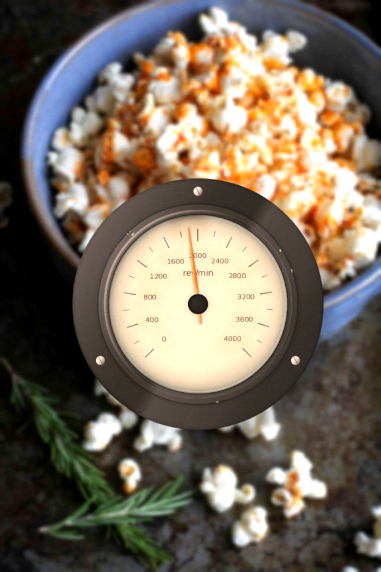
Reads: 1900rpm
